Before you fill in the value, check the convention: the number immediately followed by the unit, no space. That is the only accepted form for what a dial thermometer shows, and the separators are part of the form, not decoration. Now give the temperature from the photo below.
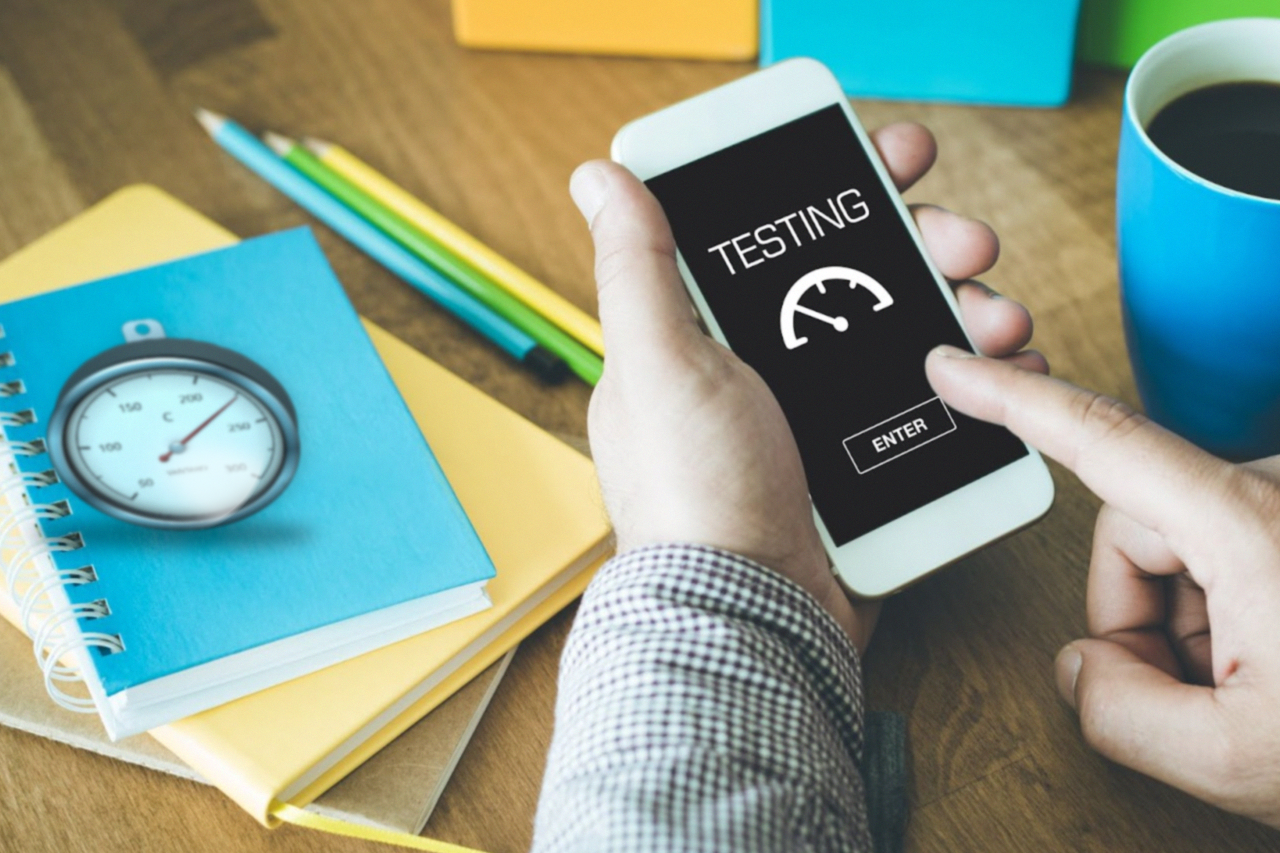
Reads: 225°C
